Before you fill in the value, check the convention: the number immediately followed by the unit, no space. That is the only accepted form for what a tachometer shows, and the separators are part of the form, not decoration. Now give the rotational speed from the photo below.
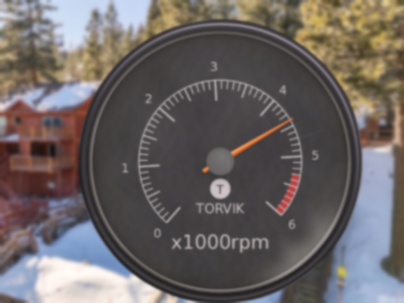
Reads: 4400rpm
